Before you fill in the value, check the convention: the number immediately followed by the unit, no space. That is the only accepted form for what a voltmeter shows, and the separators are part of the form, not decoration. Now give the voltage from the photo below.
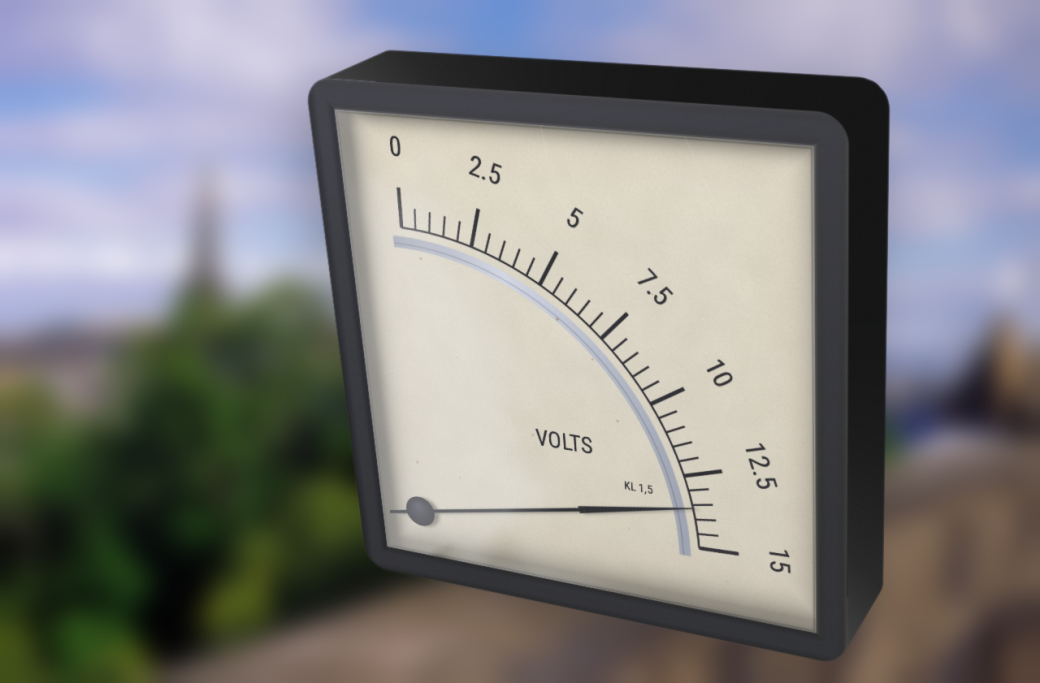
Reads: 13.5V
